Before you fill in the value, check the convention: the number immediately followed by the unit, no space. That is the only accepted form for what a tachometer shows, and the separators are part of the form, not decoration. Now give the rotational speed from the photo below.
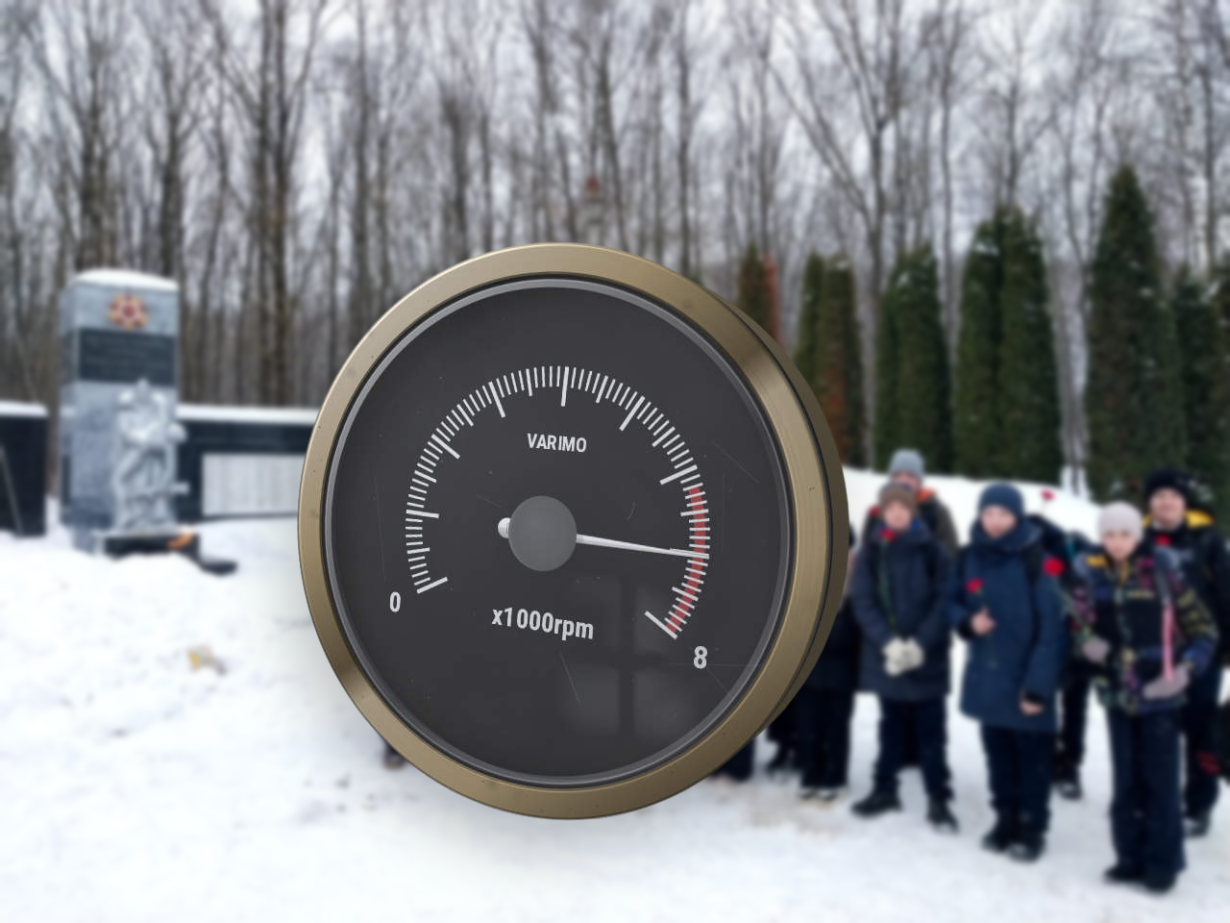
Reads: 7000rpm
